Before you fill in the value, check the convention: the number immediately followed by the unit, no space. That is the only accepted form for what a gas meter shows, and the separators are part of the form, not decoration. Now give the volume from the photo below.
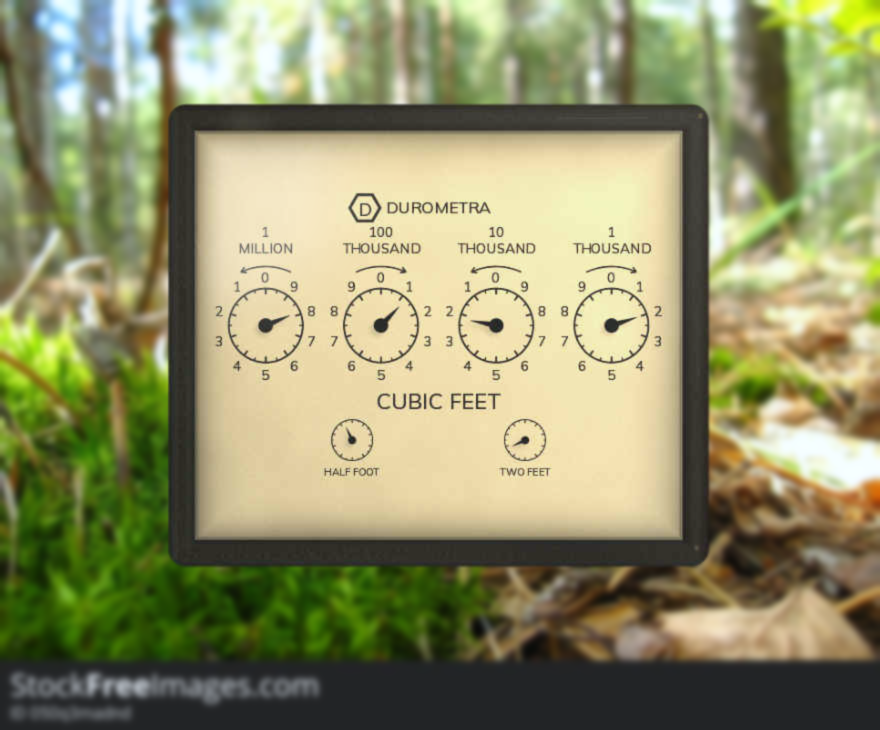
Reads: 812200ft³
